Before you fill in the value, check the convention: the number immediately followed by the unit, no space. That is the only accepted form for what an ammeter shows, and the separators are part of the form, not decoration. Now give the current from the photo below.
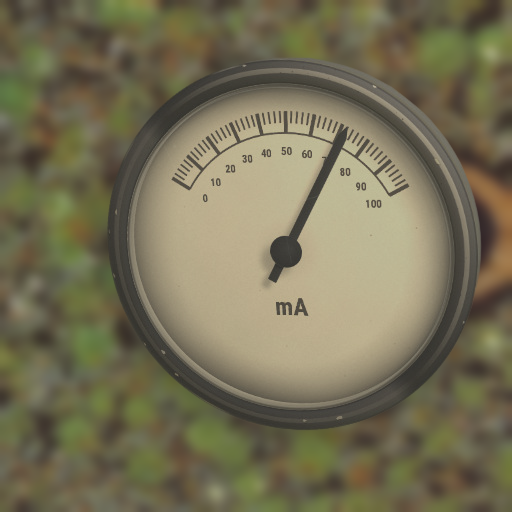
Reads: 72mA
